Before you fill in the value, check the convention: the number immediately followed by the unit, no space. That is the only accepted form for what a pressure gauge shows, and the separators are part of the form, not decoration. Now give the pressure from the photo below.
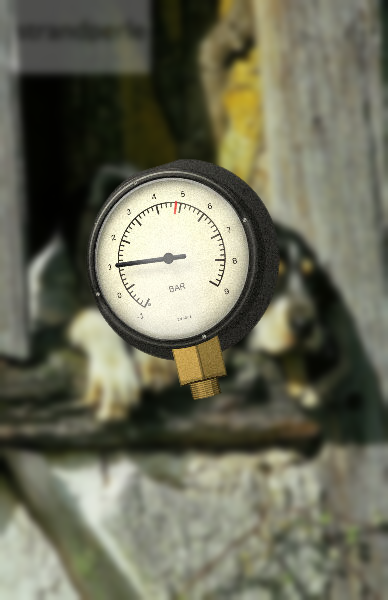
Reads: 1bar
